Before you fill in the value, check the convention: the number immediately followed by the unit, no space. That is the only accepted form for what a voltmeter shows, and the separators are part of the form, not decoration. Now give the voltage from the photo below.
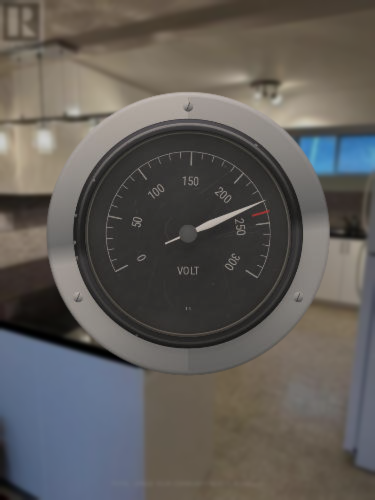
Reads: 230V
